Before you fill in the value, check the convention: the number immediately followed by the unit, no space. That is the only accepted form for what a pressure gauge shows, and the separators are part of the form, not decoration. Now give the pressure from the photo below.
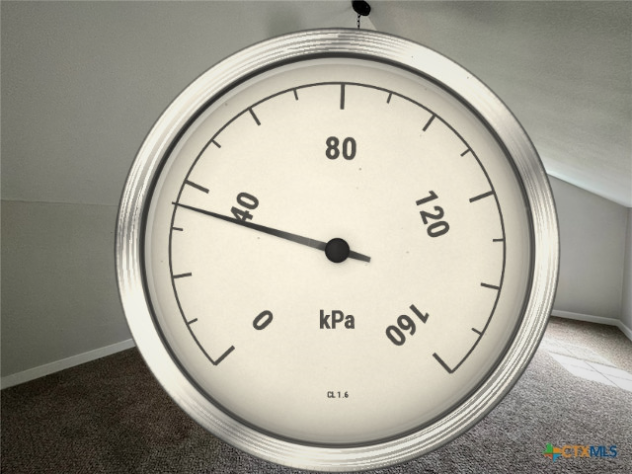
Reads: 35kPa
